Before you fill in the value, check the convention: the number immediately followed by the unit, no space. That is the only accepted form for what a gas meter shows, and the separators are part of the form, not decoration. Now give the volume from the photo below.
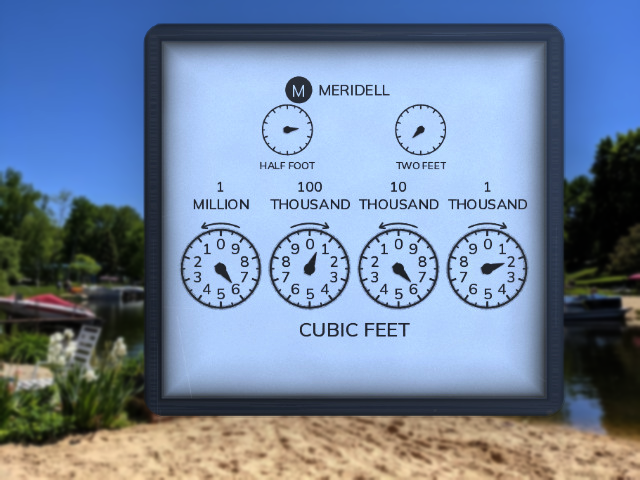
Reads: 606200ft³
